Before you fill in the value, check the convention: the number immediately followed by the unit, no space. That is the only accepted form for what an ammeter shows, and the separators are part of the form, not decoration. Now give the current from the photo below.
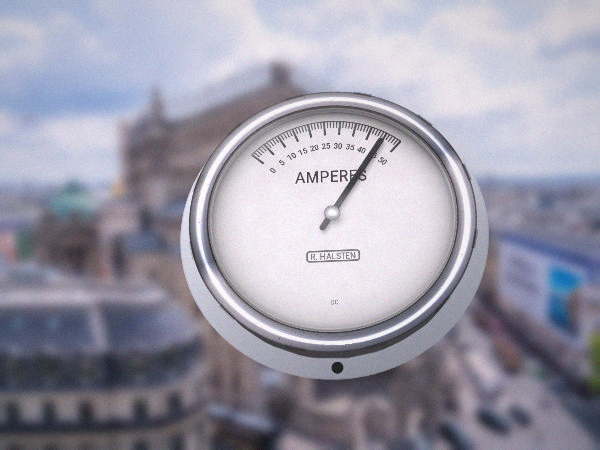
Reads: 45A
